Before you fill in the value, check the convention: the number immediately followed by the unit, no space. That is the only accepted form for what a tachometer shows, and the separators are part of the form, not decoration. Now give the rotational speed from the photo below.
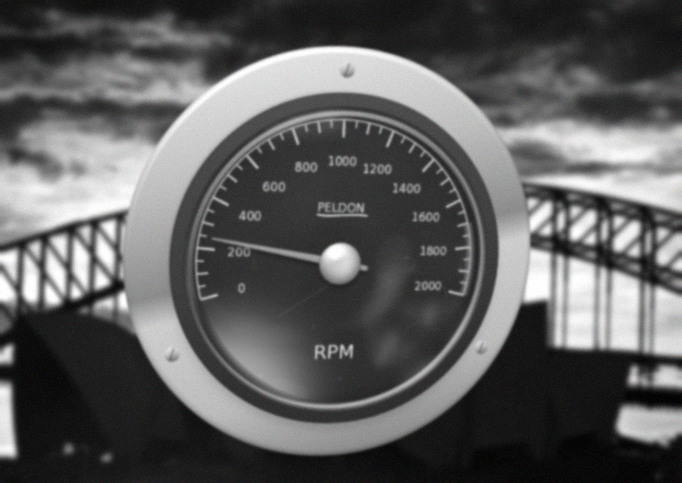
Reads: 250rpm
